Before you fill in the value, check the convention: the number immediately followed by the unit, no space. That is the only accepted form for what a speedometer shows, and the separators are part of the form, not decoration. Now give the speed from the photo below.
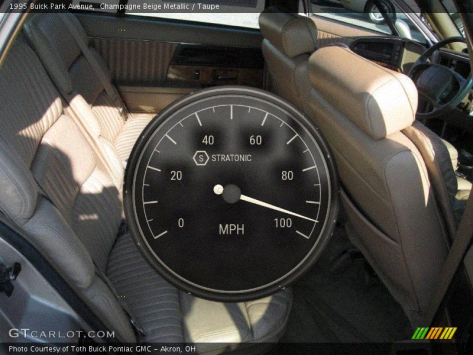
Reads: 95mph
